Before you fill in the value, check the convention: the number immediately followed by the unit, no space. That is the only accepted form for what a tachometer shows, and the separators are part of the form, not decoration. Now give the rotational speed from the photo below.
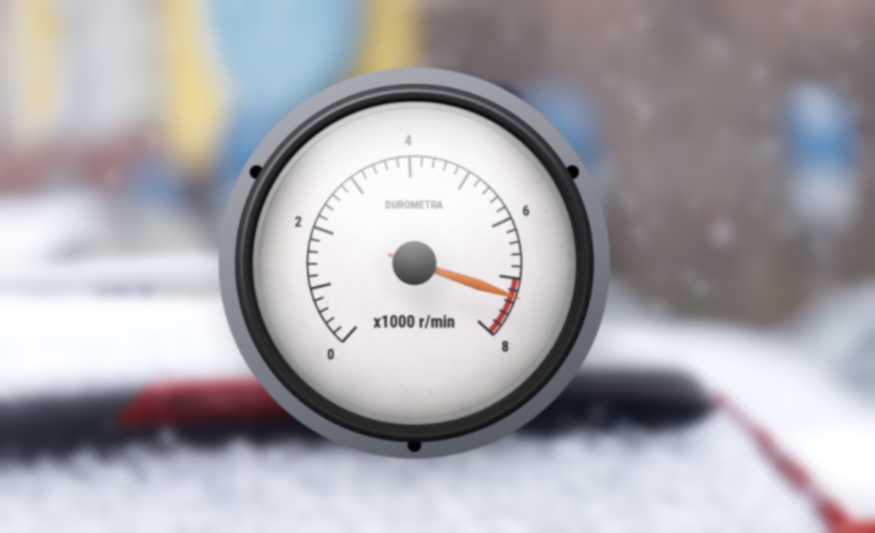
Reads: 7300rpm
